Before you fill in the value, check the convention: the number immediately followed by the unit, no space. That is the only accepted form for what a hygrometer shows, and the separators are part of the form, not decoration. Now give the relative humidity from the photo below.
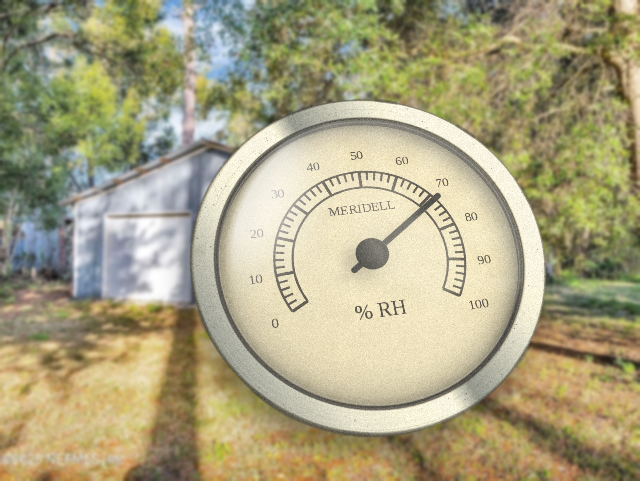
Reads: 72%
